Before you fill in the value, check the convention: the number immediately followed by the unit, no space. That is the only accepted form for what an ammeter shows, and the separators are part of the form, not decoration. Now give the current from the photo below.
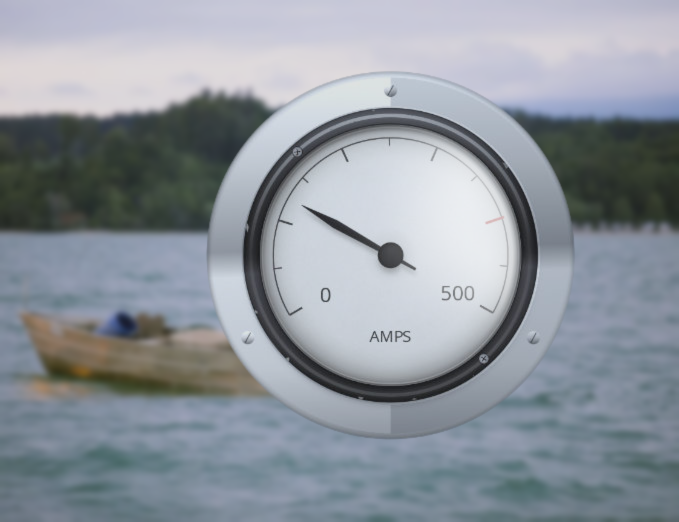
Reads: 125A
